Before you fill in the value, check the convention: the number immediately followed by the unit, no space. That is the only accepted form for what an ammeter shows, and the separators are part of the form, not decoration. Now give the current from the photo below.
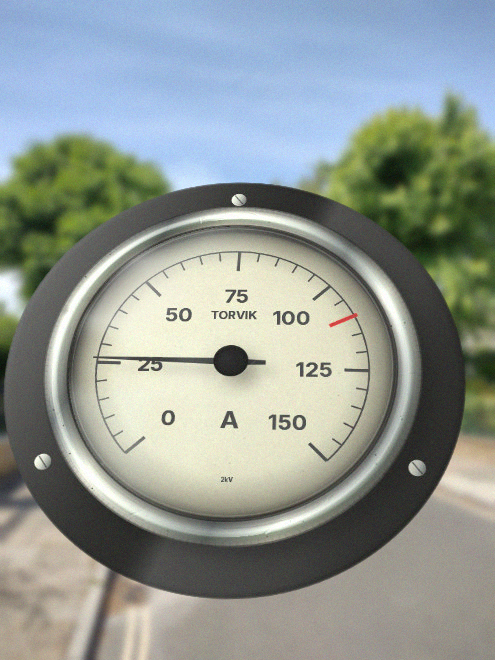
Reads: 25A
